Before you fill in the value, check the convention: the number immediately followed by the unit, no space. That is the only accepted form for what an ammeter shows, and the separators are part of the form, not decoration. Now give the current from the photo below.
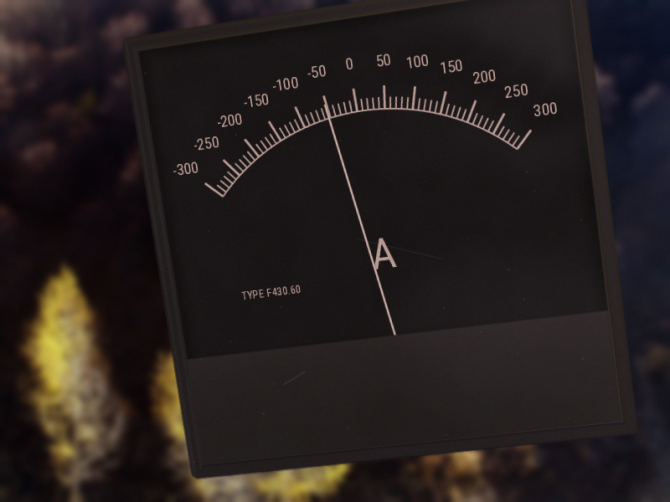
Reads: -50A
